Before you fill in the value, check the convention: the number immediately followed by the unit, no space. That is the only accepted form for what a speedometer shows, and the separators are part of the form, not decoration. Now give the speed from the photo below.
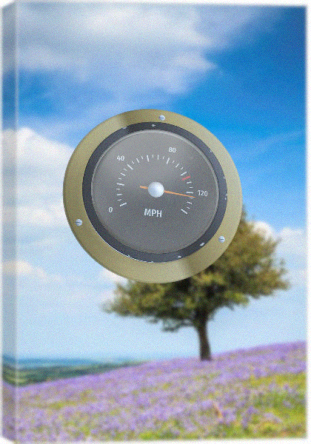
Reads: 125mph
